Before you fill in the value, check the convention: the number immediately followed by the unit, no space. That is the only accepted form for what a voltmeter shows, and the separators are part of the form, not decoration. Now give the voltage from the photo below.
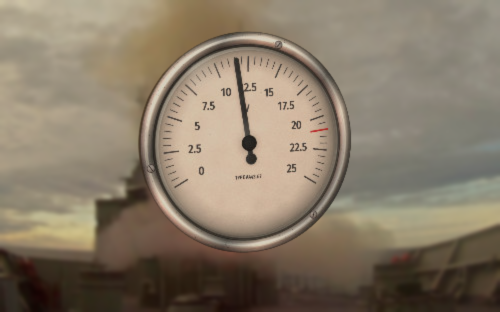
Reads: 11.5V
